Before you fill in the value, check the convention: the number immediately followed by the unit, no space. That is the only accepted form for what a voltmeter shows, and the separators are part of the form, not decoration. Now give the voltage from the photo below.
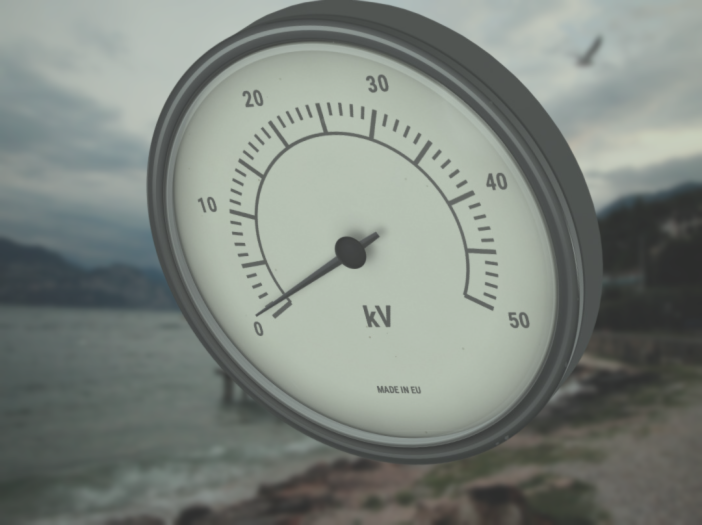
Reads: 1kV
